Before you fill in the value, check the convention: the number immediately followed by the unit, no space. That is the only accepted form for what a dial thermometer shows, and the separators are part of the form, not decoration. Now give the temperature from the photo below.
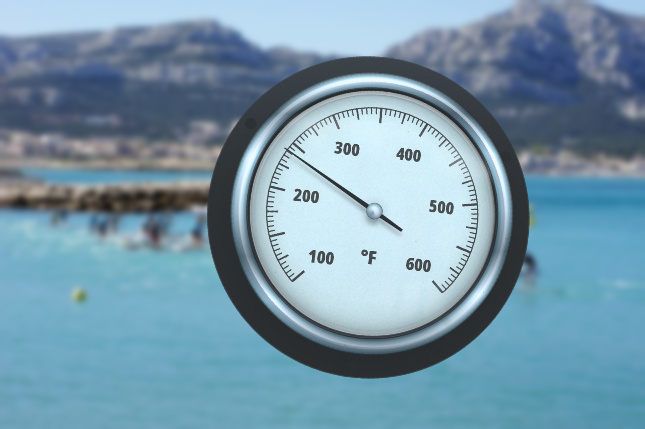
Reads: 240°F
